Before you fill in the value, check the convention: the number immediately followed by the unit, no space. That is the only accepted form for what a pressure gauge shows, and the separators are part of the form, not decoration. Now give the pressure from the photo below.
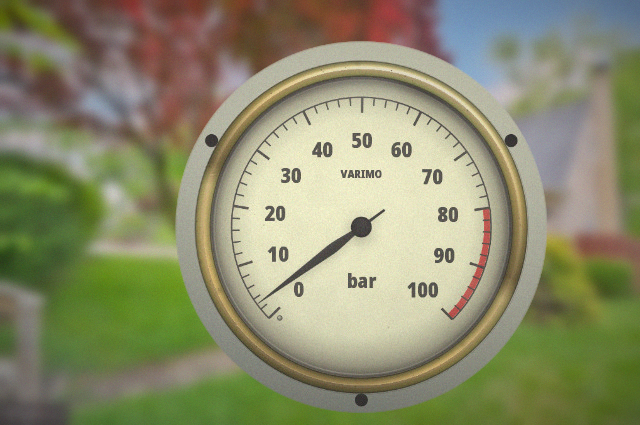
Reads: 3bar
